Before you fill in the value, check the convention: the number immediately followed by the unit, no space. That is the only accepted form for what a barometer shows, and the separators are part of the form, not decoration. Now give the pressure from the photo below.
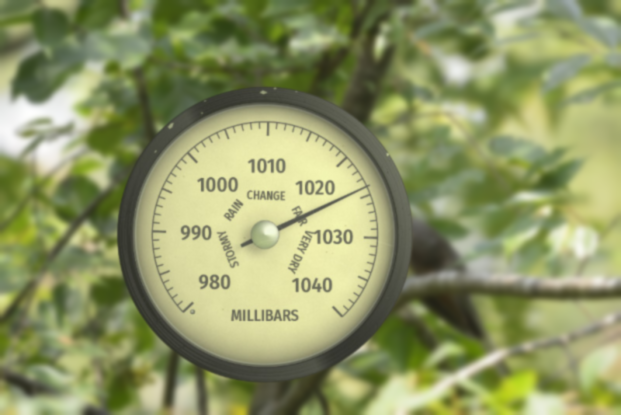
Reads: 1024mbar
